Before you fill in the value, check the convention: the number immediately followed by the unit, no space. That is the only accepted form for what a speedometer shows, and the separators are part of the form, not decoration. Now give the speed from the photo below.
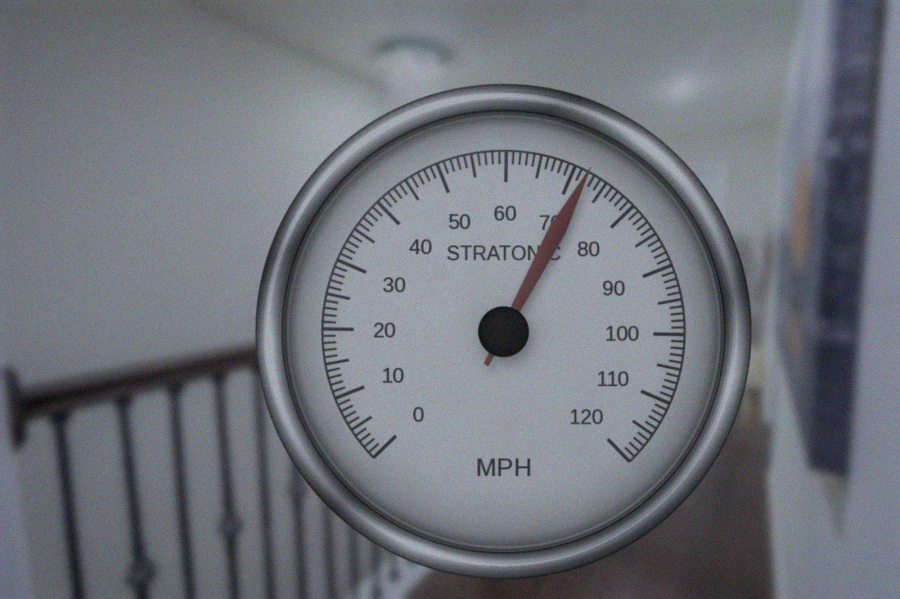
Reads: 72mph
